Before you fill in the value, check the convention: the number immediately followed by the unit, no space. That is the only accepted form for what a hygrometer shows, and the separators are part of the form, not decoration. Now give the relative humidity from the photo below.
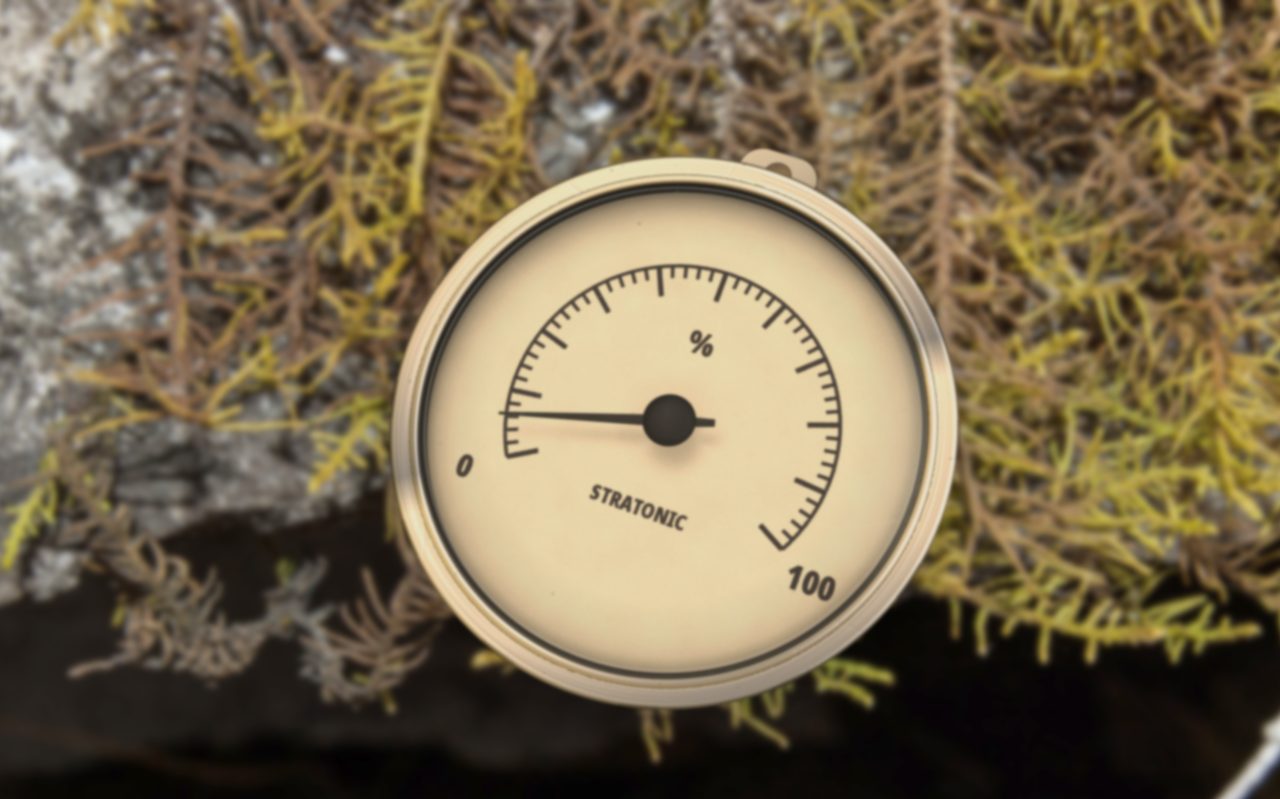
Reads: 6%
